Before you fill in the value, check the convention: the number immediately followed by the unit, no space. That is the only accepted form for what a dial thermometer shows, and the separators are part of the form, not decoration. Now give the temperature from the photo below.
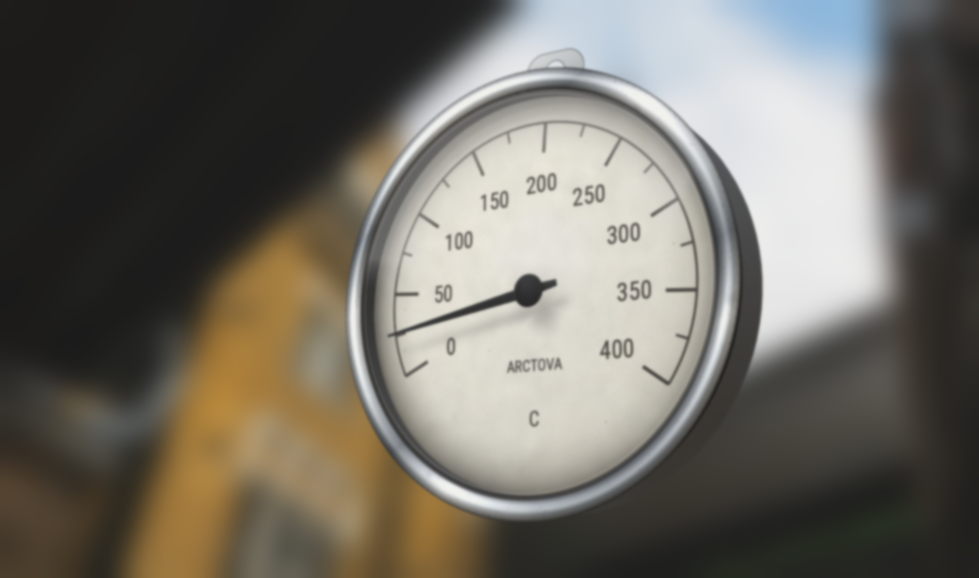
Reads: 25°C
